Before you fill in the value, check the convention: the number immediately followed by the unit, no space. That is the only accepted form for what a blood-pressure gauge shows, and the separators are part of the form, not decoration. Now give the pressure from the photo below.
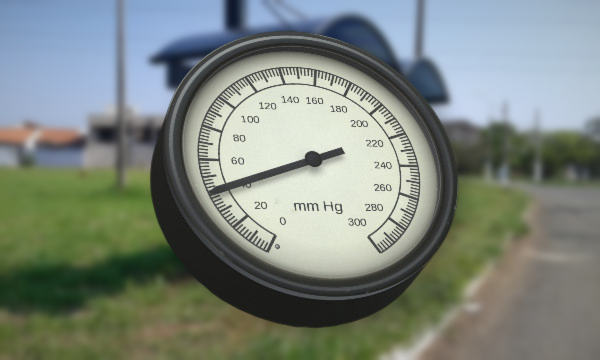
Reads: 40mmHg
